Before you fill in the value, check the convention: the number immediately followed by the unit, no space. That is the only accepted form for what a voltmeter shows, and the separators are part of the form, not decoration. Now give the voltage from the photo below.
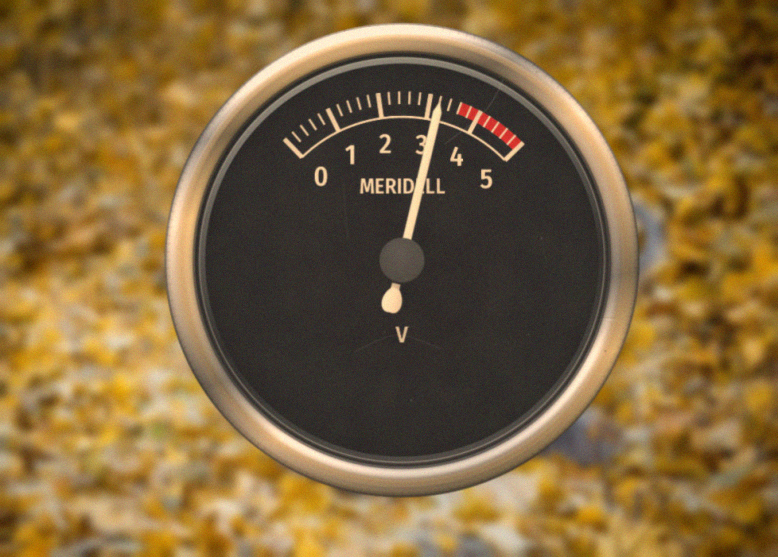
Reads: 3.2V
